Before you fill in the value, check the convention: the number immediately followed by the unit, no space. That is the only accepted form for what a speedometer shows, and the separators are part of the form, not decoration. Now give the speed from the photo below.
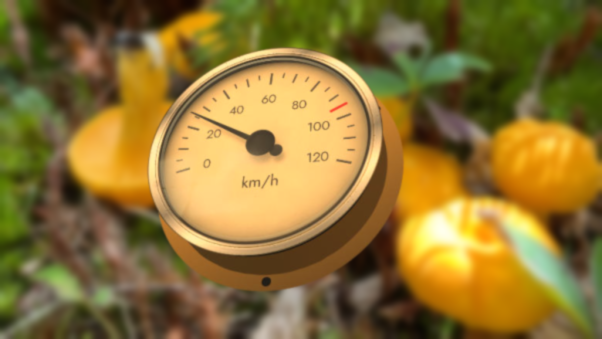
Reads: 25km/h
